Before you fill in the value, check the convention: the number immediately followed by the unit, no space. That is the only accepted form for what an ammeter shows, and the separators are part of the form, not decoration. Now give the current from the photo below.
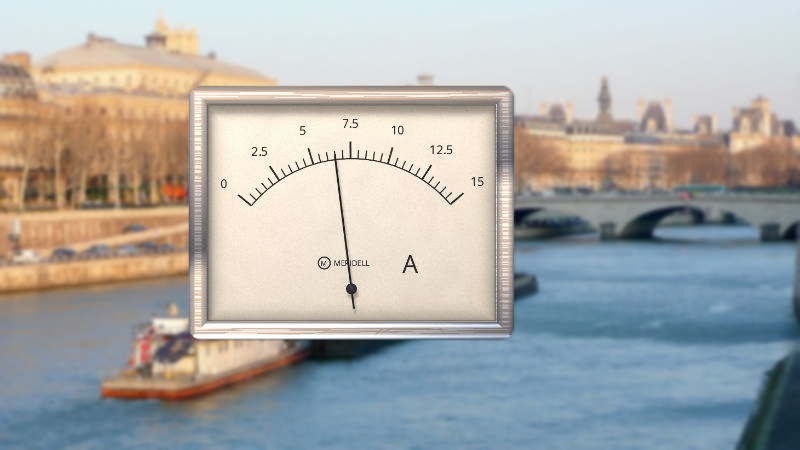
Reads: 6.5A
